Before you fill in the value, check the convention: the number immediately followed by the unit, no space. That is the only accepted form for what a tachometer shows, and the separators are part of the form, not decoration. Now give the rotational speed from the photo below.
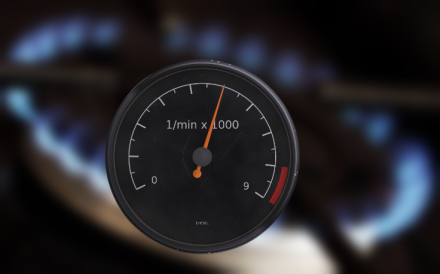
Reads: 5000rpm
